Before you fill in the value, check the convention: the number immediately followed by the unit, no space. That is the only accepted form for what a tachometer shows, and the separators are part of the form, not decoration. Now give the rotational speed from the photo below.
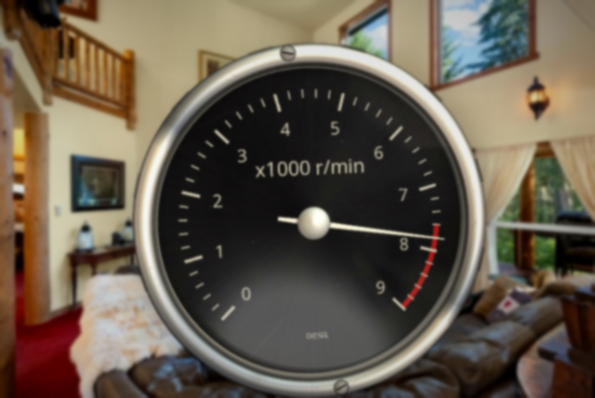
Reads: 7800rpm
